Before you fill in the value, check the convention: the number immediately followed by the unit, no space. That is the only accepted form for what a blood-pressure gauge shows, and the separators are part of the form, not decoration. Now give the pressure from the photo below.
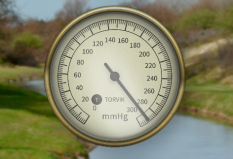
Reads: 290mmHg
